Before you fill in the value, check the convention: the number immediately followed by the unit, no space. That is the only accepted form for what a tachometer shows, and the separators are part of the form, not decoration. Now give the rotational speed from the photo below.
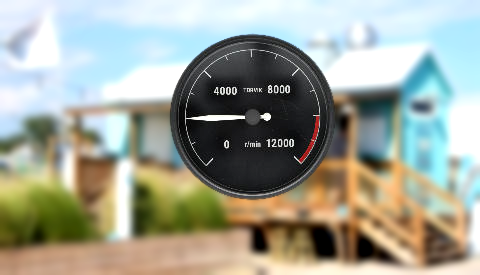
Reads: 2000rpm
